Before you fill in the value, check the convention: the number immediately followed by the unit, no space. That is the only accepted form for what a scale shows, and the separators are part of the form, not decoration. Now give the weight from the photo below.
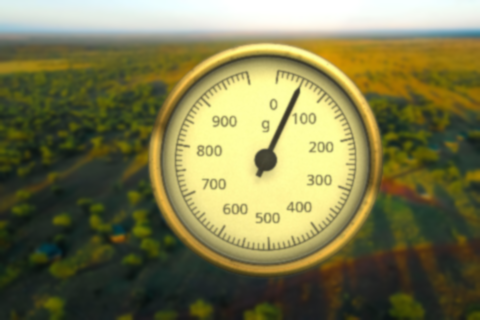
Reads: 50g
